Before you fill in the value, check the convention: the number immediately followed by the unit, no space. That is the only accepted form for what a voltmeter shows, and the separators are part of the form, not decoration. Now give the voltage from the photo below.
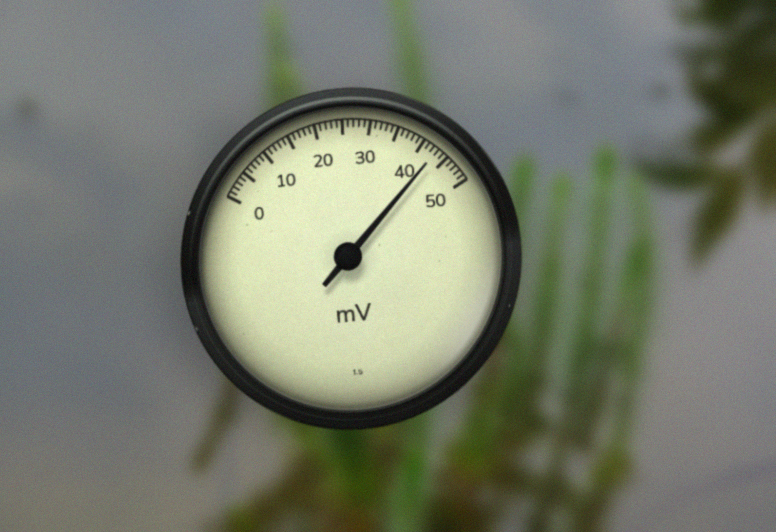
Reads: 43mV
